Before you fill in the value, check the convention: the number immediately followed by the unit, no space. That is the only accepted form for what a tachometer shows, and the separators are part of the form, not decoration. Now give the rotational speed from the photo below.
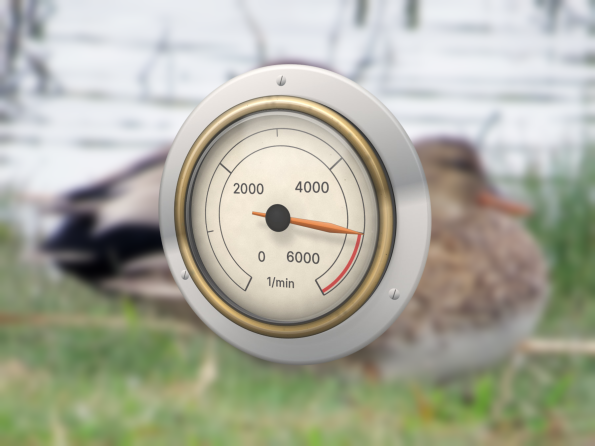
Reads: 5000rpm
